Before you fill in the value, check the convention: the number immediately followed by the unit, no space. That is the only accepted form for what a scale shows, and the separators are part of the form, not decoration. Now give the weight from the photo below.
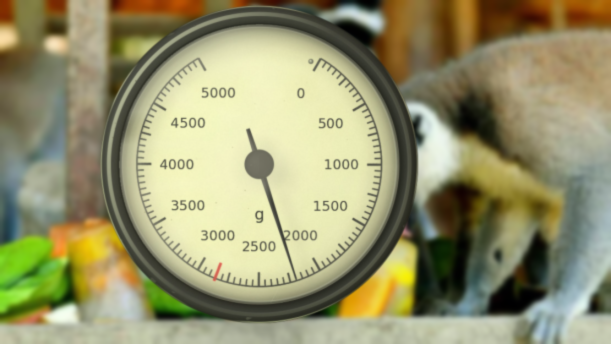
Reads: 2200g
